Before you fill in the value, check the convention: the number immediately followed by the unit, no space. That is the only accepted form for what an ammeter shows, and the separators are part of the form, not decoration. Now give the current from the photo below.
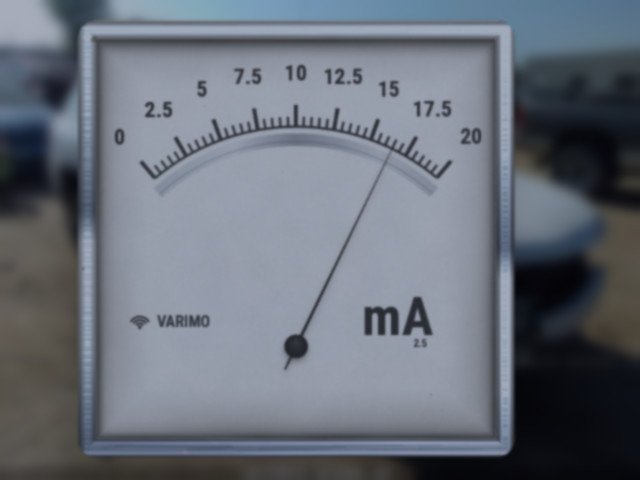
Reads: 16.5mA
